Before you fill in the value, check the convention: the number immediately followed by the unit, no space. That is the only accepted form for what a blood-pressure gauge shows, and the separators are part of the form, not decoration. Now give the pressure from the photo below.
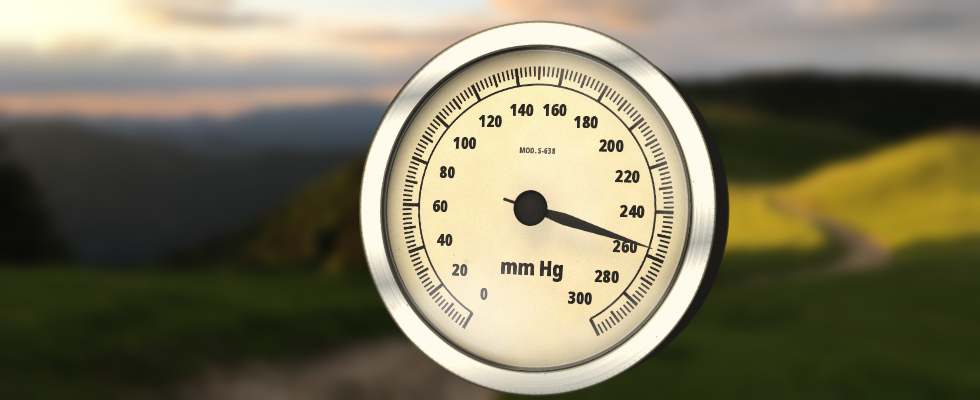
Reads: 256mmHg
